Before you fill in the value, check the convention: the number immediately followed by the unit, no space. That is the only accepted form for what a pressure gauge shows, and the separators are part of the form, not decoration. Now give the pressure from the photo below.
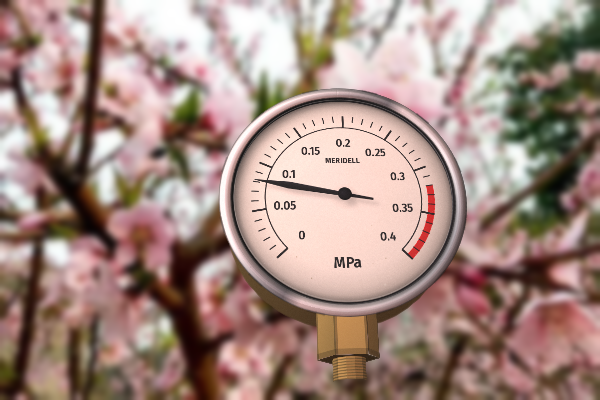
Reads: 0.08MPa
